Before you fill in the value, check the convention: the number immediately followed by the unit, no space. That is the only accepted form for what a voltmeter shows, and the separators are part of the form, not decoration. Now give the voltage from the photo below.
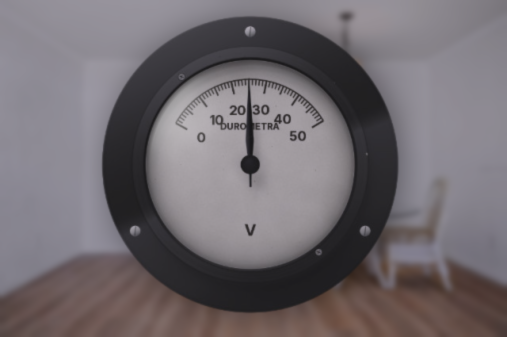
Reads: 25V
